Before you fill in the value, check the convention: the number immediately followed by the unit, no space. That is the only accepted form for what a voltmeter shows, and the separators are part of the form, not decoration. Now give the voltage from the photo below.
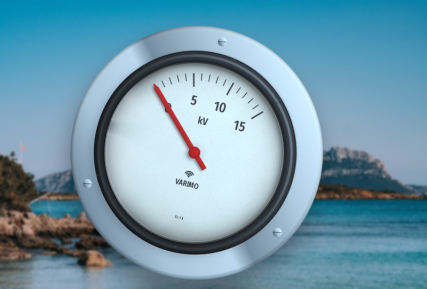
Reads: 0kV
